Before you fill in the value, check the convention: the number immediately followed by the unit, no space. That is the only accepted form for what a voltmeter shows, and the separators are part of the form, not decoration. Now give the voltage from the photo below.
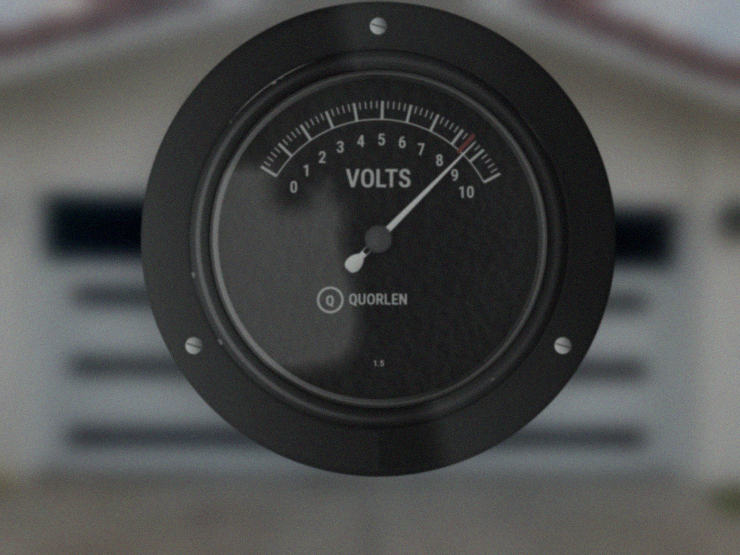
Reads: 8.6V
